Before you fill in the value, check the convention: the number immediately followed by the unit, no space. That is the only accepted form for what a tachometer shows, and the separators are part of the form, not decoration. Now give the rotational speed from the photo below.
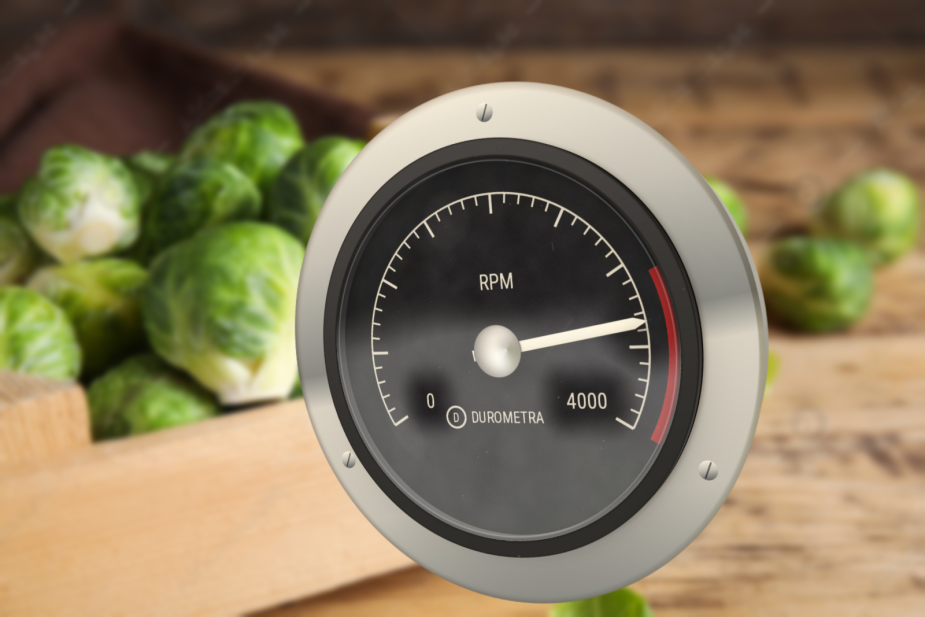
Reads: 3350rpm
